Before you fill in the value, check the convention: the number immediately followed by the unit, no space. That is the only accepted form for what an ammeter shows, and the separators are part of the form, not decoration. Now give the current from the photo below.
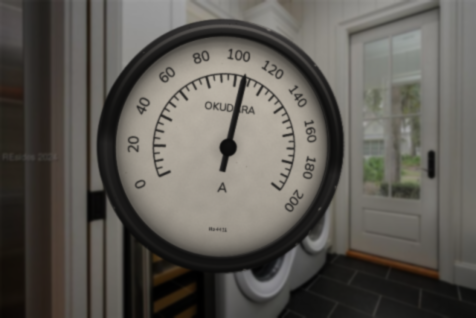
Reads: 105A
